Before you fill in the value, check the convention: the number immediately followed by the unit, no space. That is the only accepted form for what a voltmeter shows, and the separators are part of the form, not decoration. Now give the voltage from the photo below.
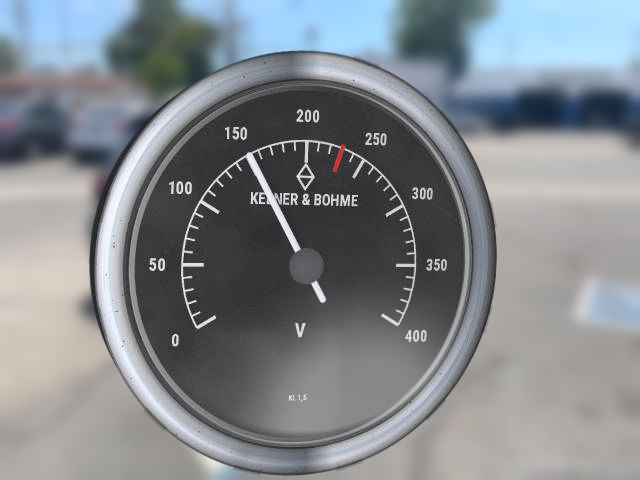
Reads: 150V
